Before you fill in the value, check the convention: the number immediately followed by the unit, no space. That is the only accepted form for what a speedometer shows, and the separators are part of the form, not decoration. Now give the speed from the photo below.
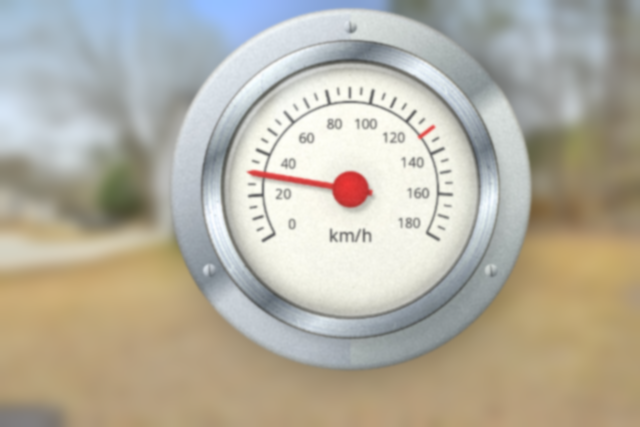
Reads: 30km/h
